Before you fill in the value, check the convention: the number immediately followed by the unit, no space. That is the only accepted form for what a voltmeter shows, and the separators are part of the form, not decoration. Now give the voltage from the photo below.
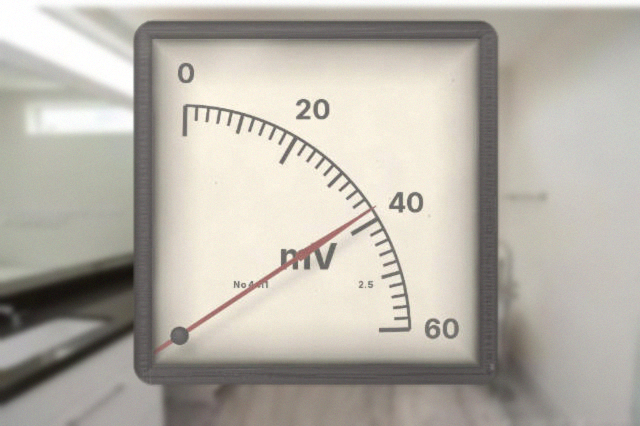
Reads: 38mV
